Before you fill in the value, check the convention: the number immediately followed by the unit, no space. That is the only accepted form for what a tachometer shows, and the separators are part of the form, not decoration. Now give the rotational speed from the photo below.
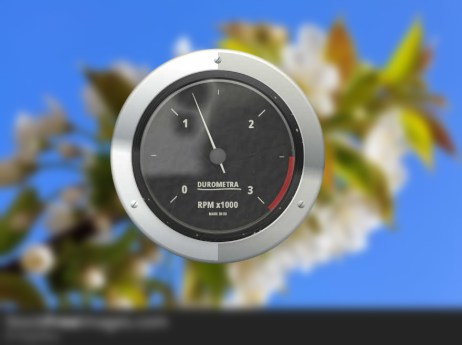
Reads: 1250rpm
